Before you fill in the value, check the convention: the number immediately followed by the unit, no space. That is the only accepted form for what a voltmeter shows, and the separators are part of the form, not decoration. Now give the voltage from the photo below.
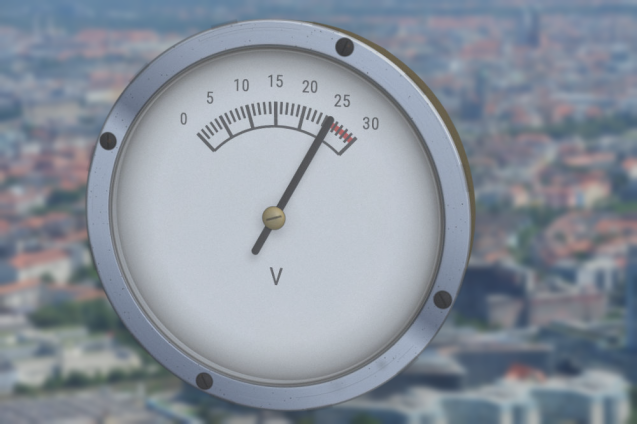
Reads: 25V
